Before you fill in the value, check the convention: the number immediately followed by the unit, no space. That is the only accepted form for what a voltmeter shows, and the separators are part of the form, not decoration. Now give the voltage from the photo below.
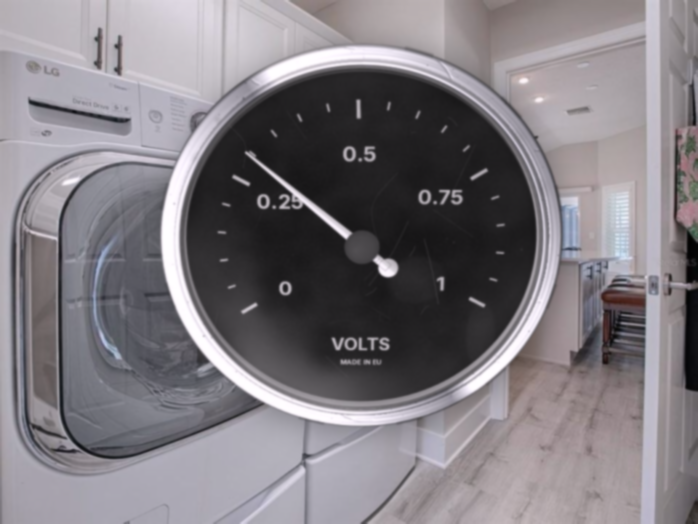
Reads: 0.3V
